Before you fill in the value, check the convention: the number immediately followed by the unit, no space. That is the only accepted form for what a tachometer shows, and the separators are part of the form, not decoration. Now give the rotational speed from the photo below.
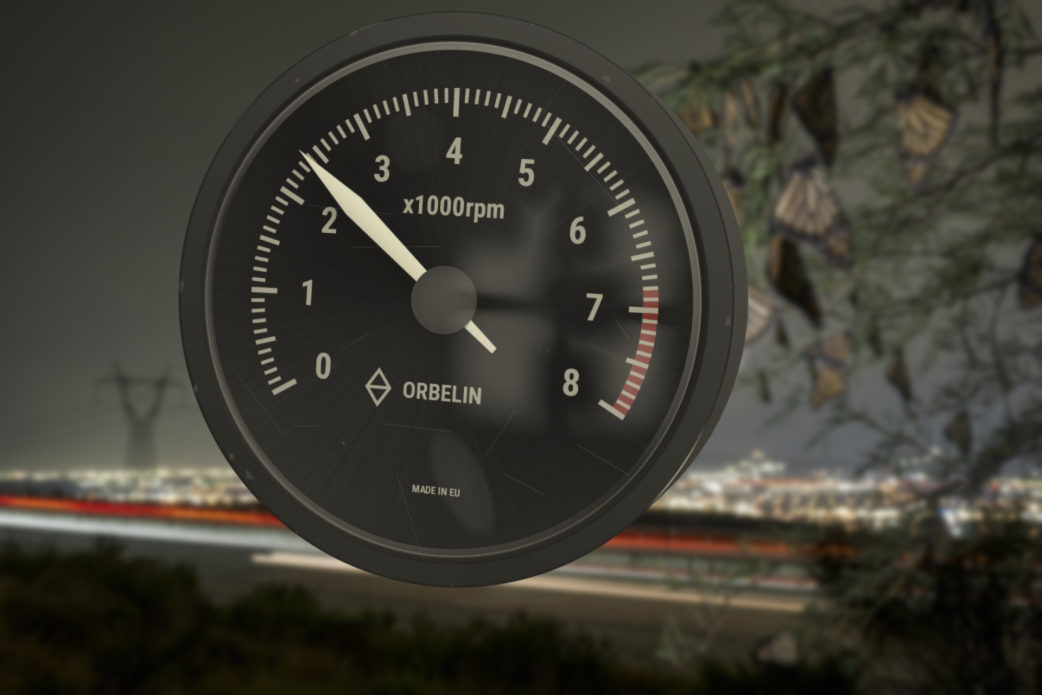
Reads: 2400rpm
